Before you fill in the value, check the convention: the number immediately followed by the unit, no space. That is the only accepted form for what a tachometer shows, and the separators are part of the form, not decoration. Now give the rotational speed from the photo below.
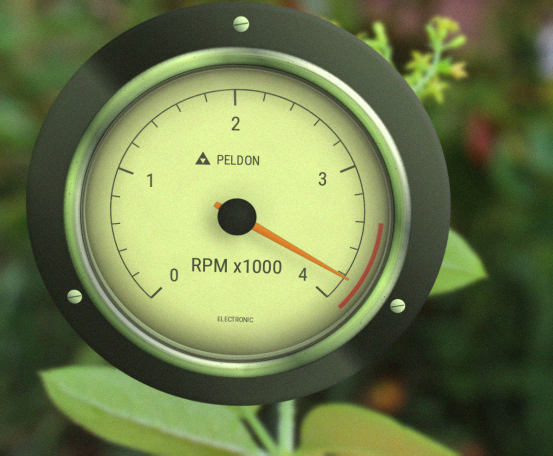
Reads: 3800rpm
